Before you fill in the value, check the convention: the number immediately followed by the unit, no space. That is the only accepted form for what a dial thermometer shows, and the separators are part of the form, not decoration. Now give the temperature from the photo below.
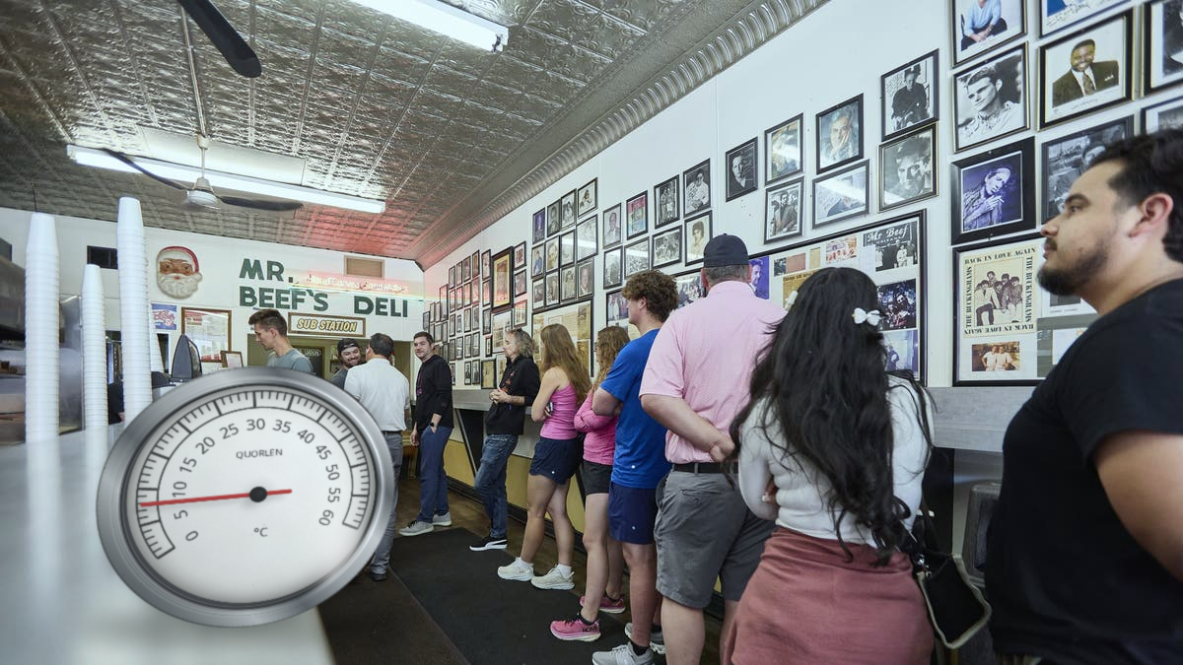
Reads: 8°C
